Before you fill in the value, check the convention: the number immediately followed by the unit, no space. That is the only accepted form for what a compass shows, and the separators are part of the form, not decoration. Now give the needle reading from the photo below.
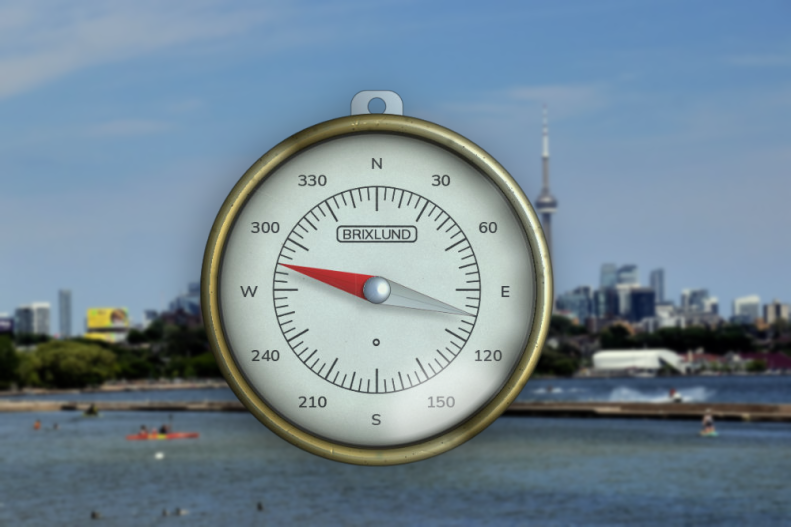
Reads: 285°
